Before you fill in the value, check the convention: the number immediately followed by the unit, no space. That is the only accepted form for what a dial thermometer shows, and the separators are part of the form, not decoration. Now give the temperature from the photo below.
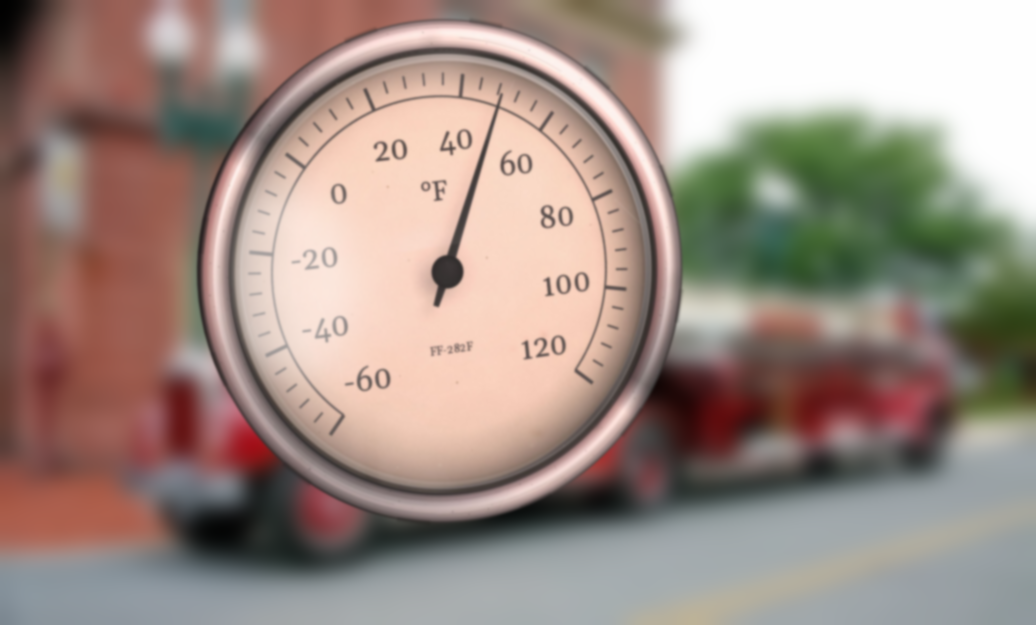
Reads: 48°F
